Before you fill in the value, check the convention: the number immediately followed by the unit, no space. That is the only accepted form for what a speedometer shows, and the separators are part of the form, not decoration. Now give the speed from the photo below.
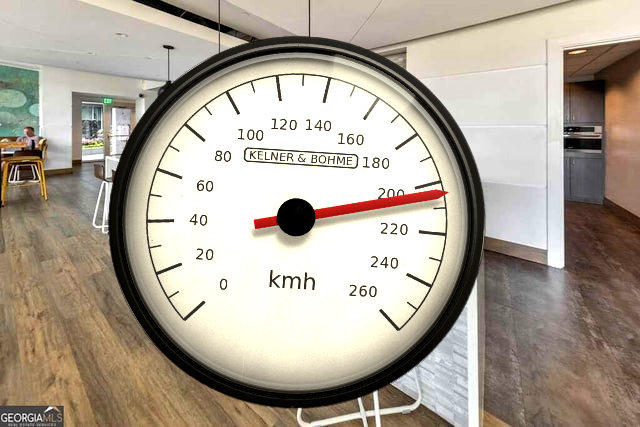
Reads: 205km/h
